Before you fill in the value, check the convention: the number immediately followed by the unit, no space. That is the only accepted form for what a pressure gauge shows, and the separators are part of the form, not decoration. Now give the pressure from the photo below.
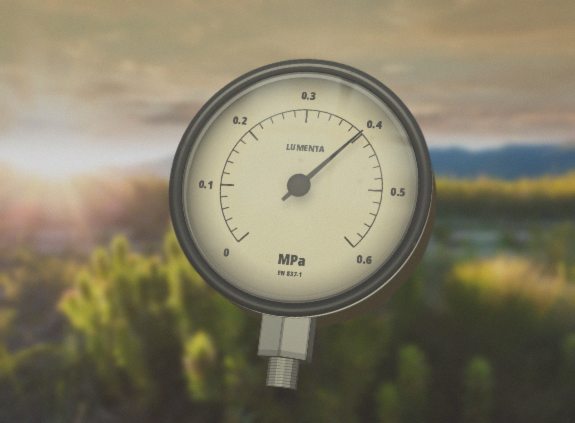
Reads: 0.4MPa
